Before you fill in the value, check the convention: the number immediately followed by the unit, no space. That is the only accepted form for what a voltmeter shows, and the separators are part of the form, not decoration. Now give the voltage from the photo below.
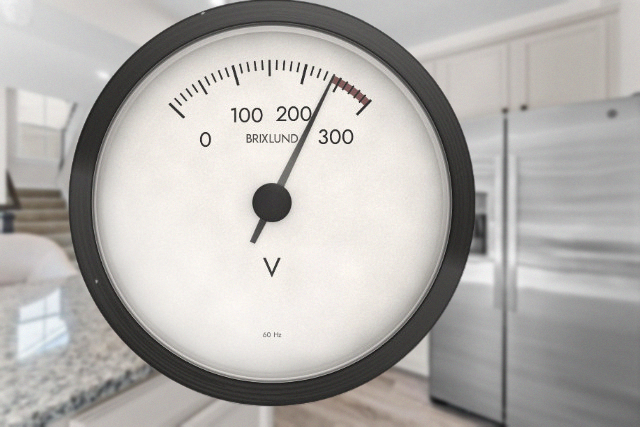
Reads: 240V
